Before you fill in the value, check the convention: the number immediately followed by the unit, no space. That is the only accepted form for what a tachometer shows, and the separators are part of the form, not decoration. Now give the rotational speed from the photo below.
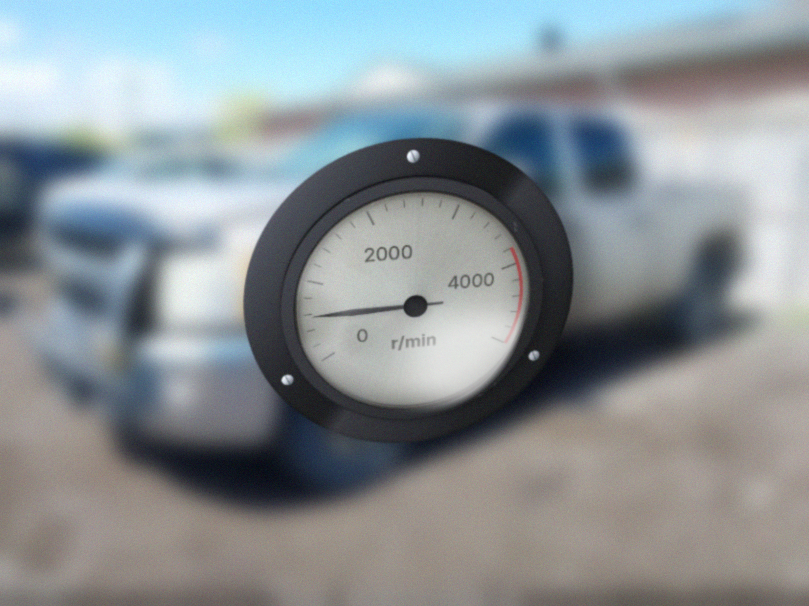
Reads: 600rpm
